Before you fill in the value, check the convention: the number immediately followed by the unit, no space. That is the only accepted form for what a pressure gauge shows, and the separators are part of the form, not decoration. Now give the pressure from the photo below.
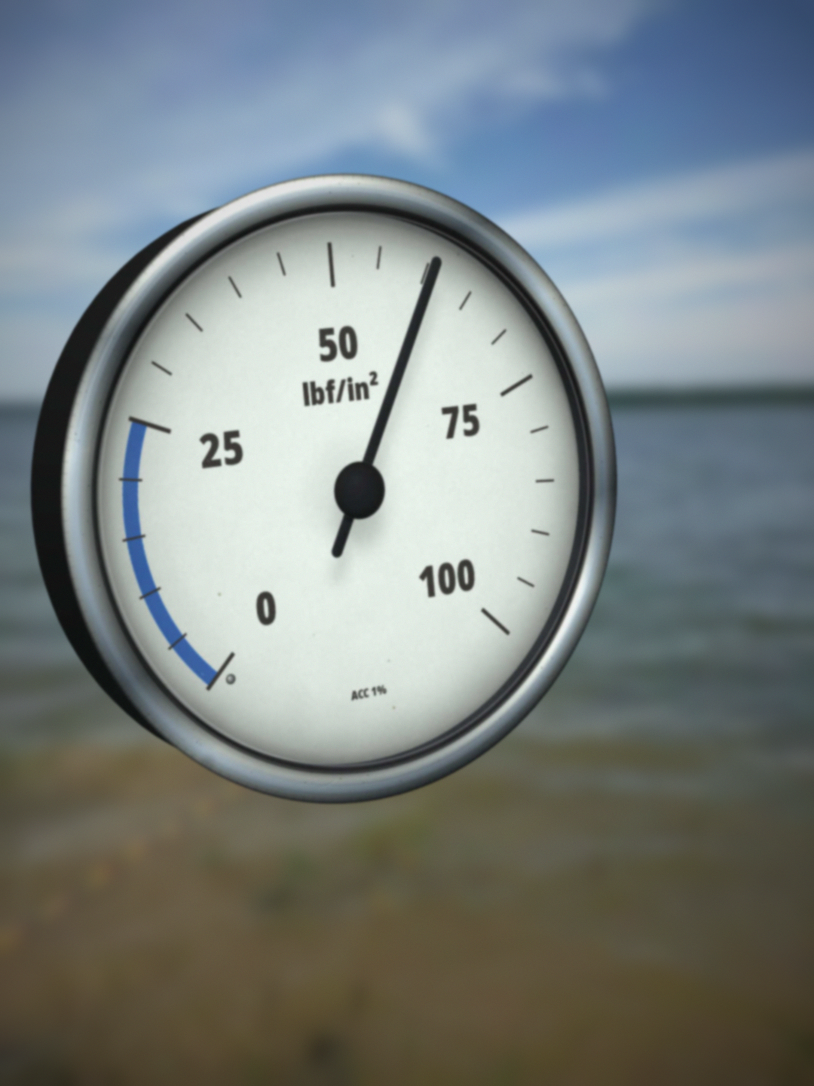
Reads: 60psi
